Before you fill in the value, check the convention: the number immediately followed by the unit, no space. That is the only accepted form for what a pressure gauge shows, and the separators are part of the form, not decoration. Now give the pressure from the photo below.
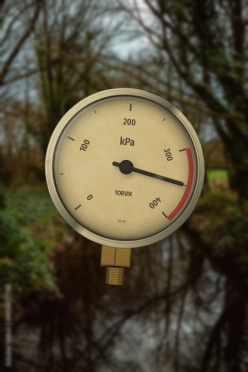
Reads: 350kPa
